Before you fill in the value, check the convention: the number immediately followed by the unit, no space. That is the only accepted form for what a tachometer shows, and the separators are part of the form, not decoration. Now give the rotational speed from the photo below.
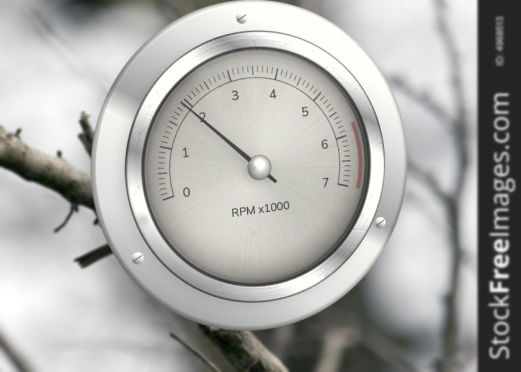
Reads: 1900rpm
